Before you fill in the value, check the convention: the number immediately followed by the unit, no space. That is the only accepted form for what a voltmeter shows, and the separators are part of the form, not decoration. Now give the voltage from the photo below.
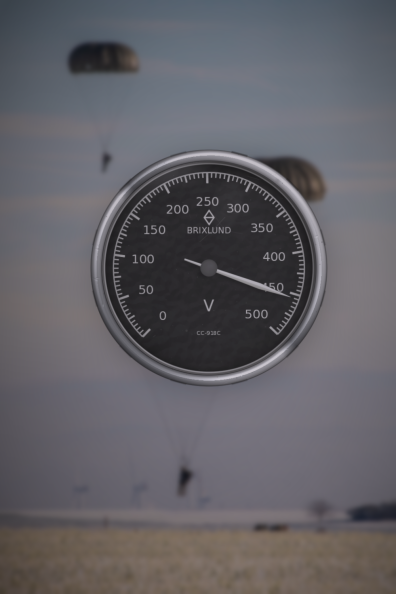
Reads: 455V
